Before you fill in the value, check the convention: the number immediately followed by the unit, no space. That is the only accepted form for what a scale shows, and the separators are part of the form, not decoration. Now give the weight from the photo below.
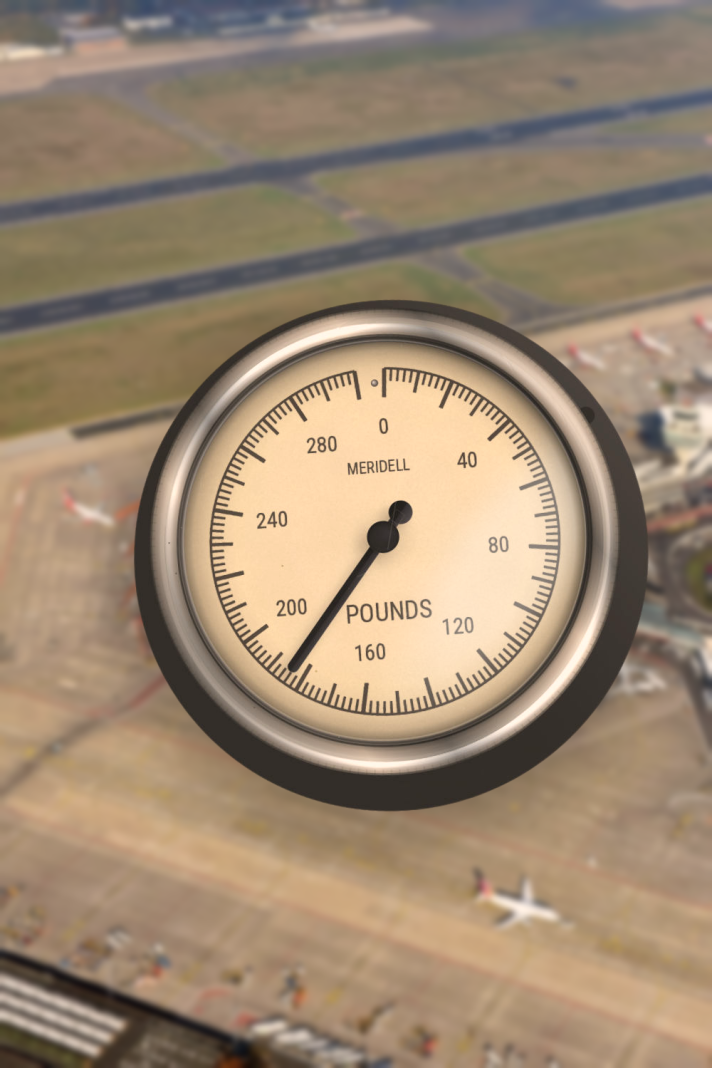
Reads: 184lb
